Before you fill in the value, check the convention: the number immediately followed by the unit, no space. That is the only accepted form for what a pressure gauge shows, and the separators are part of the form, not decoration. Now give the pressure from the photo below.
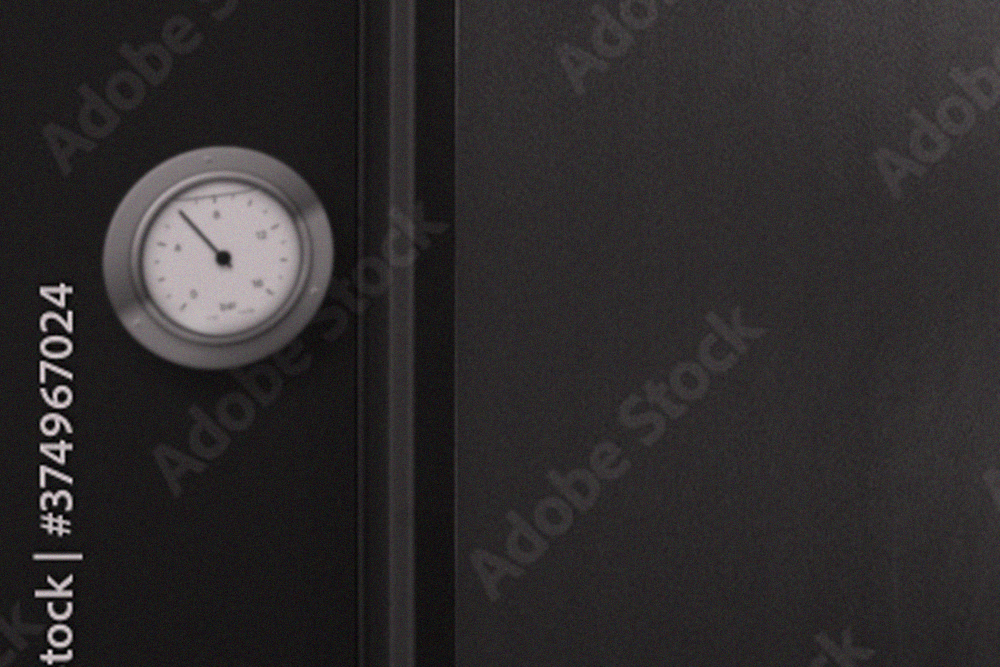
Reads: 6bar
